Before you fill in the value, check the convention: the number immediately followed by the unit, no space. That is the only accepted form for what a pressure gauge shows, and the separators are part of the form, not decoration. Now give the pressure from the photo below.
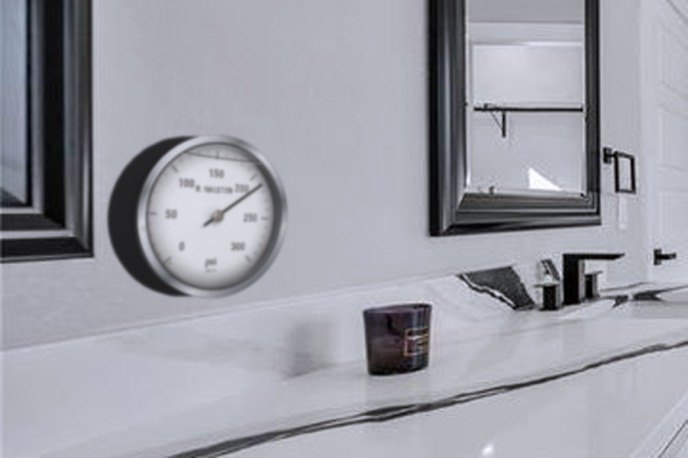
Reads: 210psi
